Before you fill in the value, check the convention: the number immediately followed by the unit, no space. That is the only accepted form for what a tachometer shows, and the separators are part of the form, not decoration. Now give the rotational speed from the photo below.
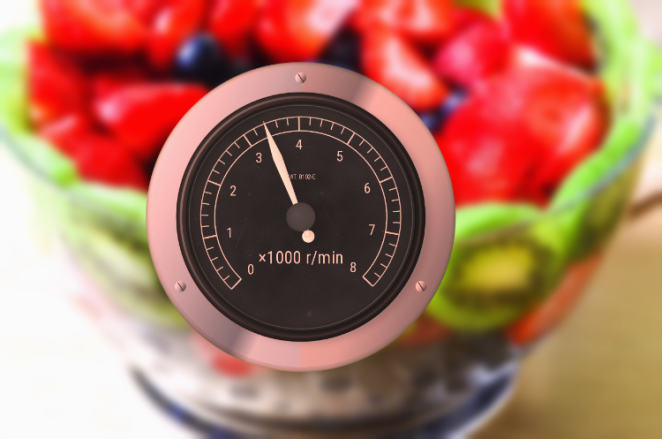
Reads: 3400rpm
